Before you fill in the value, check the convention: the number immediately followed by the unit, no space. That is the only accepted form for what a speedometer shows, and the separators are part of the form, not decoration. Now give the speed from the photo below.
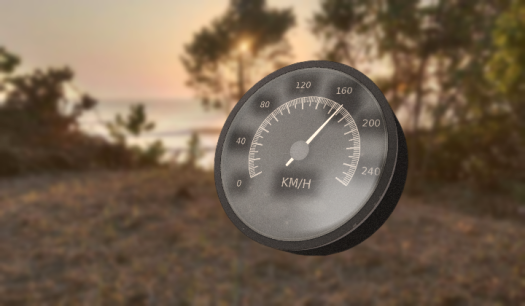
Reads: 170km/h
